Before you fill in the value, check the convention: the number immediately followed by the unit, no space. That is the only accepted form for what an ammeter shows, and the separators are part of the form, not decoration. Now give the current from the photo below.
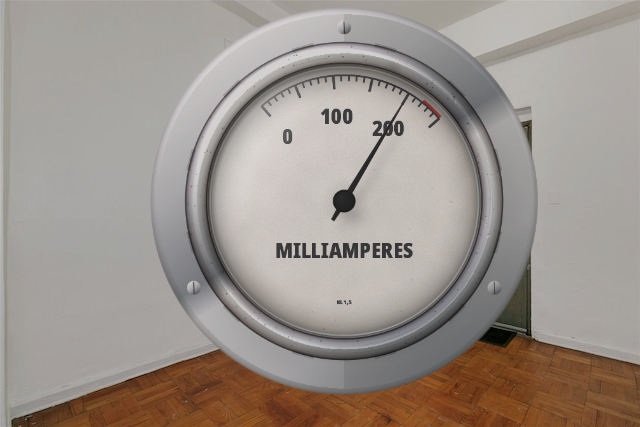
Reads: 200mA
